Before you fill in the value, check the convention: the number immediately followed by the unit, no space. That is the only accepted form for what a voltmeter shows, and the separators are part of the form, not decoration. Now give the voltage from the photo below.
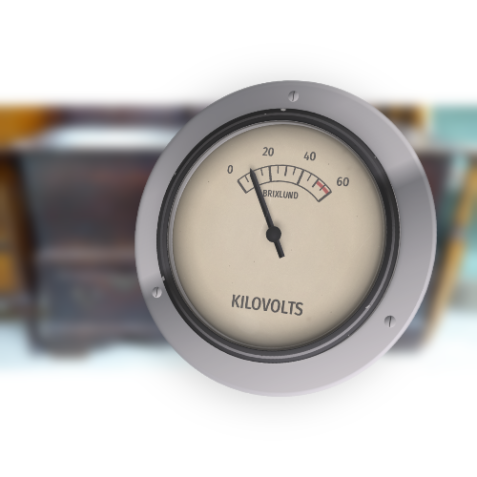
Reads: 10kV
